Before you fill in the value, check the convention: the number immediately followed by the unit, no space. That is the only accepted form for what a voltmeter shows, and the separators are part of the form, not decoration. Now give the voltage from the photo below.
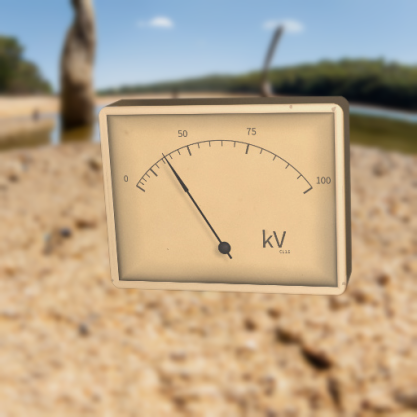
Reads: 37.5kV
